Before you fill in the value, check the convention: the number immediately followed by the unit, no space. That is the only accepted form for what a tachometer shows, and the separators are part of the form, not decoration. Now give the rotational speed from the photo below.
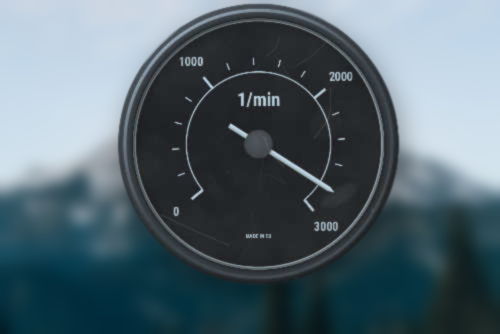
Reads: 2800rpm
